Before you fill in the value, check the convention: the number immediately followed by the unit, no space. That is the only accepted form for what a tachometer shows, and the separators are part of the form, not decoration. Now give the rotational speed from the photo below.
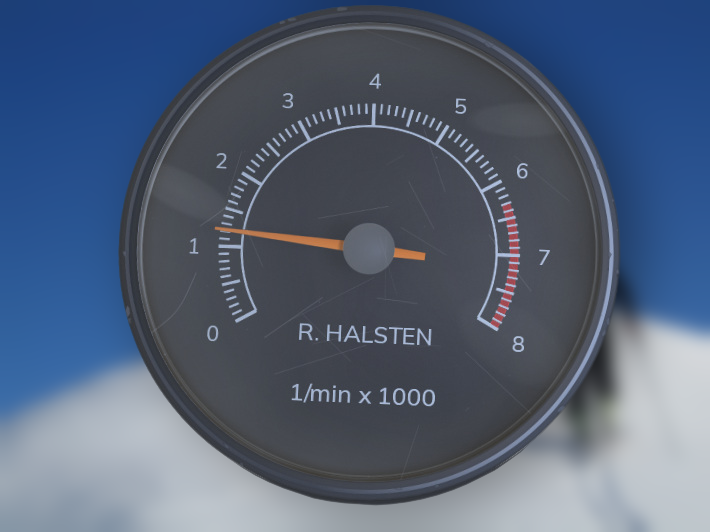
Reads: 1200rpm
